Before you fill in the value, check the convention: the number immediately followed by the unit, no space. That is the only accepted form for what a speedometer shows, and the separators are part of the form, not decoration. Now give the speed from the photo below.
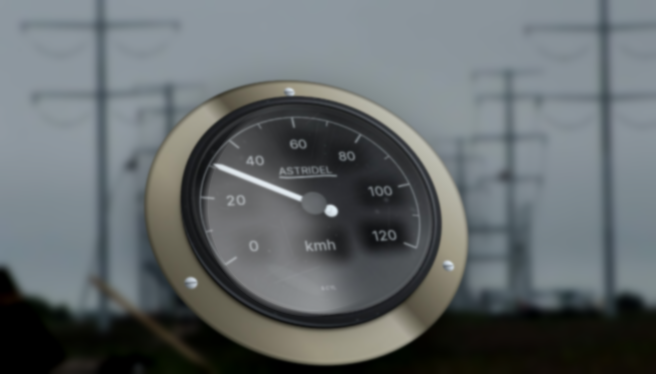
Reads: 30km/h
